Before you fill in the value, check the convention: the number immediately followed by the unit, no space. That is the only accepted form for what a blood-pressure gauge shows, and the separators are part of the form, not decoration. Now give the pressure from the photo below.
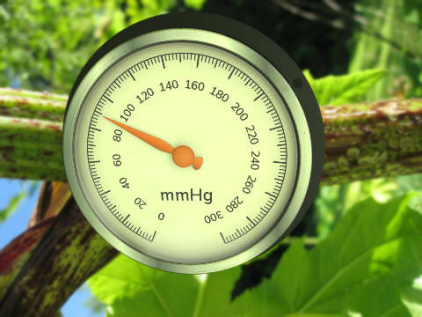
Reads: 90mmHg
